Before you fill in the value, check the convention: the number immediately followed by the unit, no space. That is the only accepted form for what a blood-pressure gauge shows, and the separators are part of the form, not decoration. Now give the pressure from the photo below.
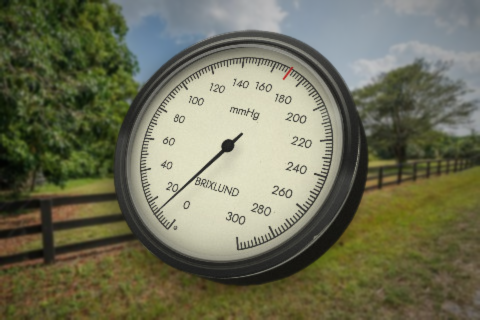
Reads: 10mmHg
